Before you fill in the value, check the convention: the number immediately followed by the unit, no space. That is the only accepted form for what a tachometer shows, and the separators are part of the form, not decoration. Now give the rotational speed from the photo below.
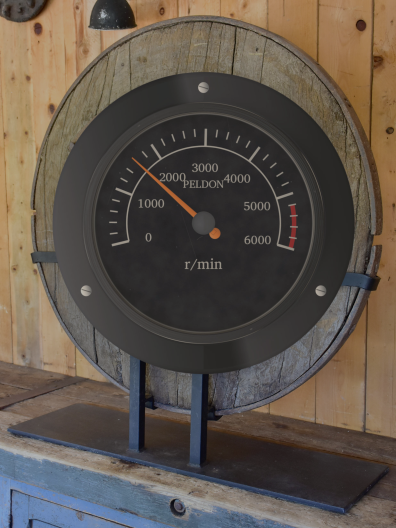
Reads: 1600rpm
